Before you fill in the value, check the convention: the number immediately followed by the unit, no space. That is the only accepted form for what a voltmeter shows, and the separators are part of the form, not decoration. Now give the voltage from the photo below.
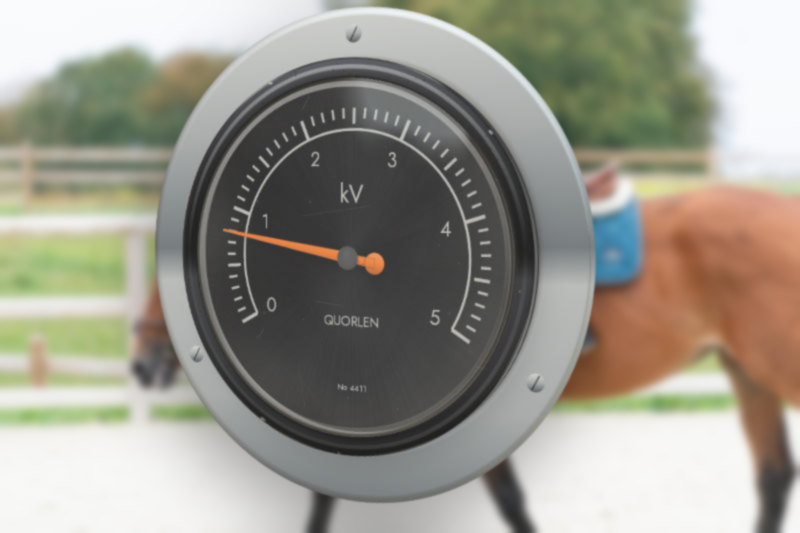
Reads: 0.8kV
